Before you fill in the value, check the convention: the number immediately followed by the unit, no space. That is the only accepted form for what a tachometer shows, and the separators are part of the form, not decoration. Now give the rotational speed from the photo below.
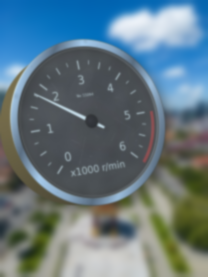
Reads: 1750rpm
